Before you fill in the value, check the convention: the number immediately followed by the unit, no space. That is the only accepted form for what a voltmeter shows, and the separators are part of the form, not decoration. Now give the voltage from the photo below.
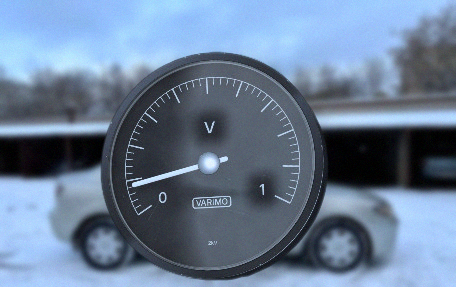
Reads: 0.08V
